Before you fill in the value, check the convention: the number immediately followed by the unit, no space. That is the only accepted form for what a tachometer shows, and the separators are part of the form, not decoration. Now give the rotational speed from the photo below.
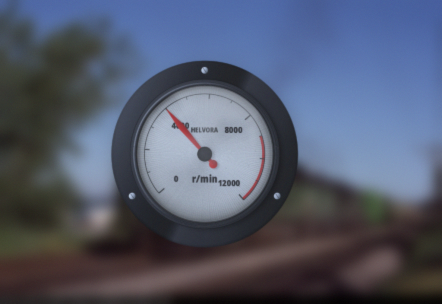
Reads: 4000rpm
